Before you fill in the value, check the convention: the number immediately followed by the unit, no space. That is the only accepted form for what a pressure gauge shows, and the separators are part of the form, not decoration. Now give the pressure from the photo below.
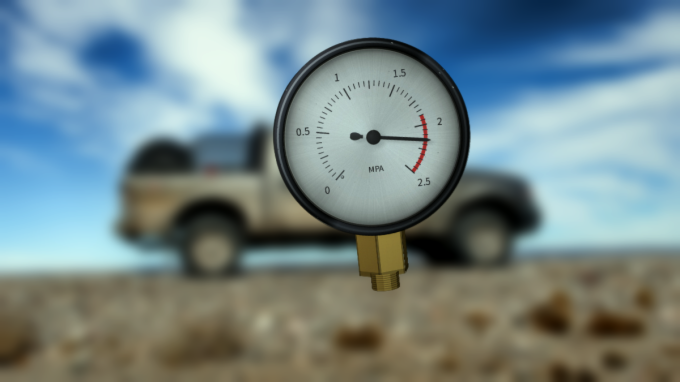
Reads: 2.15MPa
